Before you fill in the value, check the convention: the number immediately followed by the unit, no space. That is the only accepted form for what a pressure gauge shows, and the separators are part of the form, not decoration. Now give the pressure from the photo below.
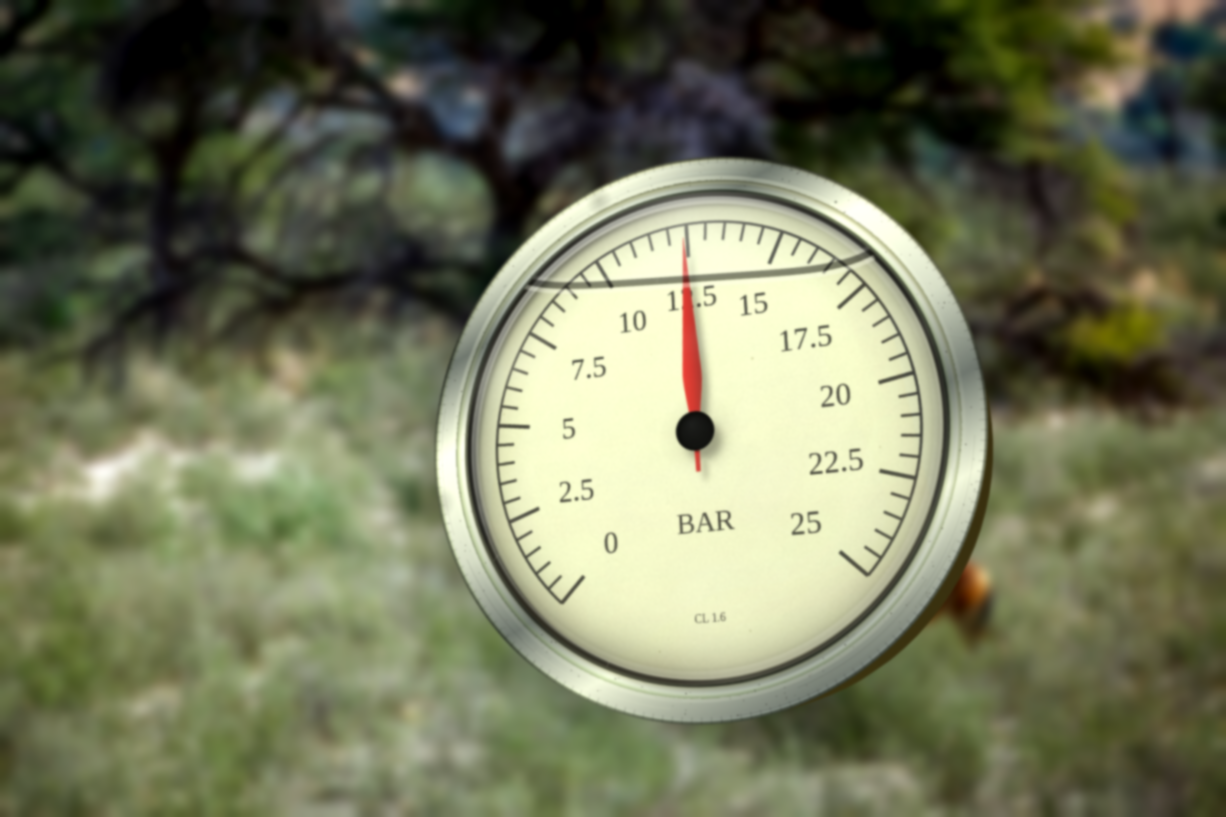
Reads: 12.5bar
